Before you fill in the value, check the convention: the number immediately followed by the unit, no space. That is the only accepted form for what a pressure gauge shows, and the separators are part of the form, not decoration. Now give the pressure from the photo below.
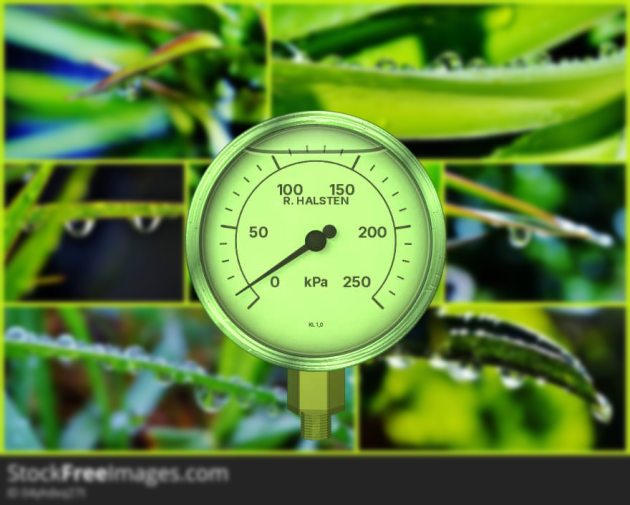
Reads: 10kPa
